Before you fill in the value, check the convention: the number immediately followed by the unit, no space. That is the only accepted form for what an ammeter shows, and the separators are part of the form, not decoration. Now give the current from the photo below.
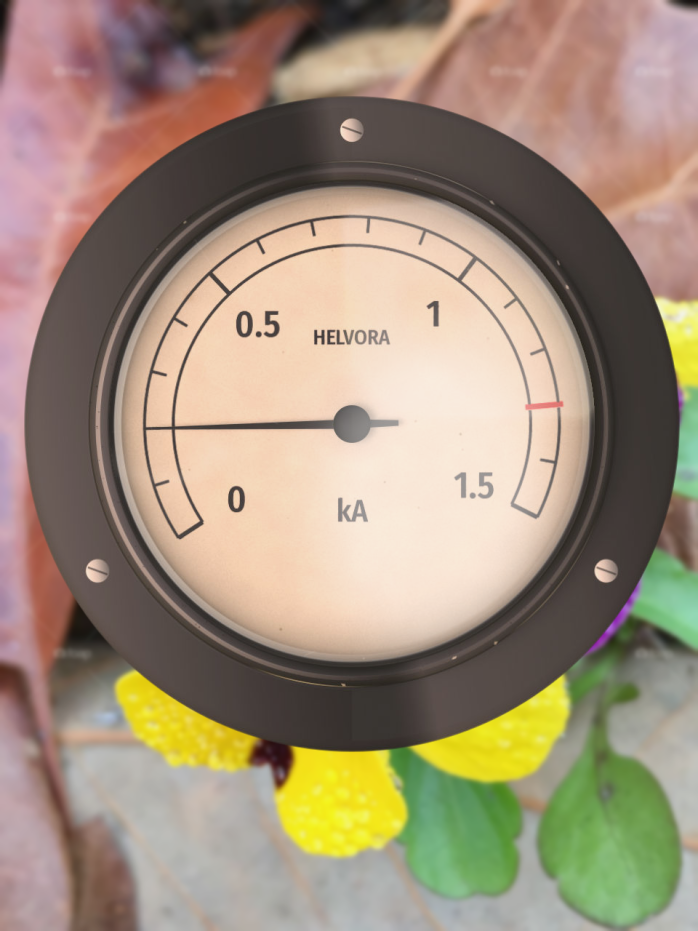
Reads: 0.2kA
